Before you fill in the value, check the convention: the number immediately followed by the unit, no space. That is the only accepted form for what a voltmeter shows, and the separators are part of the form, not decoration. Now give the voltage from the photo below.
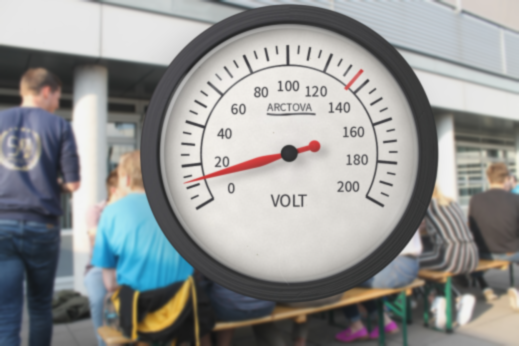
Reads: 12.5V
